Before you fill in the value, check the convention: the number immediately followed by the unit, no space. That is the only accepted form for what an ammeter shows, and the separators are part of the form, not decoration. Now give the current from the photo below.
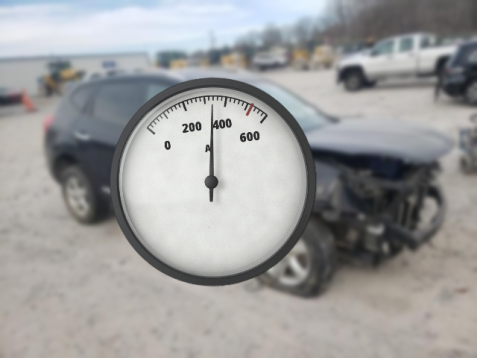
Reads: 340A
